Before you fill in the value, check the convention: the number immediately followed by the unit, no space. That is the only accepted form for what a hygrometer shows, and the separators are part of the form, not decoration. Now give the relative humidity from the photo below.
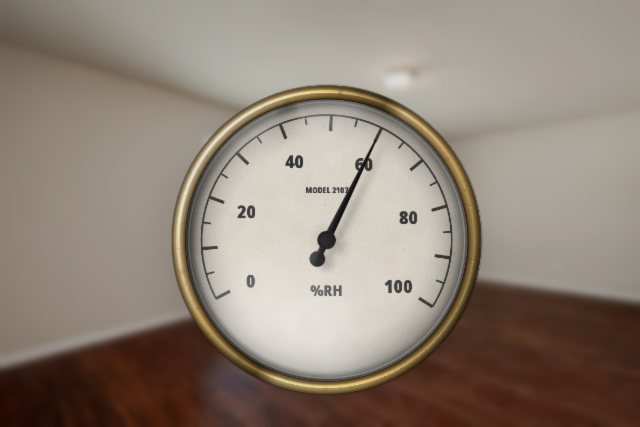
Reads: 60%
